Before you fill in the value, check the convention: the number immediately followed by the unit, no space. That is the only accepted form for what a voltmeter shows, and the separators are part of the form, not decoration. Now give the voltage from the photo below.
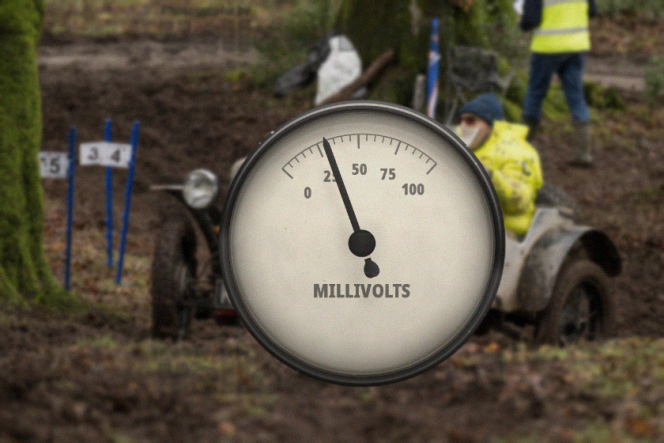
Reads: 30mV
